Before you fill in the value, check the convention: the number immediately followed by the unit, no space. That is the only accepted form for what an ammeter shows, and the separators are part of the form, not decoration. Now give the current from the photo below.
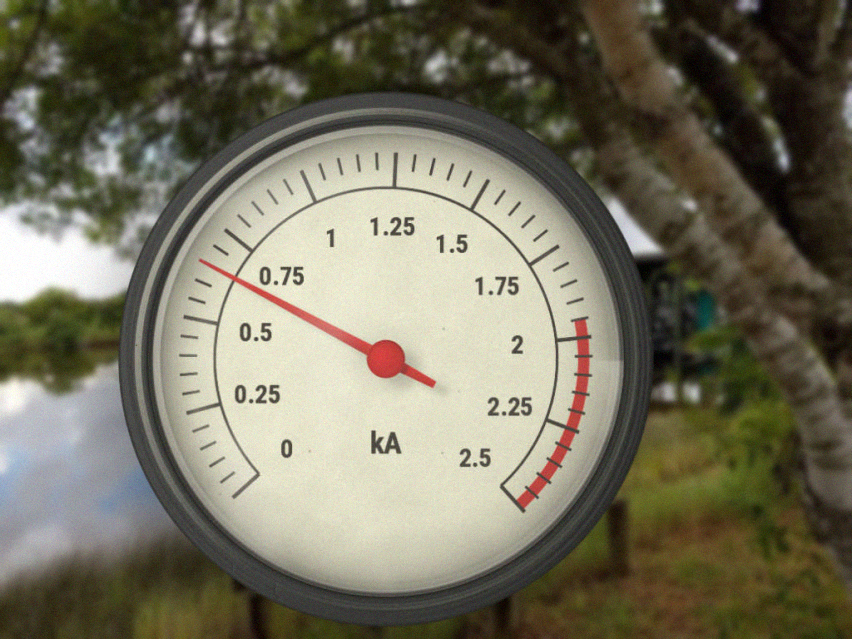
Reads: 0.65kA
